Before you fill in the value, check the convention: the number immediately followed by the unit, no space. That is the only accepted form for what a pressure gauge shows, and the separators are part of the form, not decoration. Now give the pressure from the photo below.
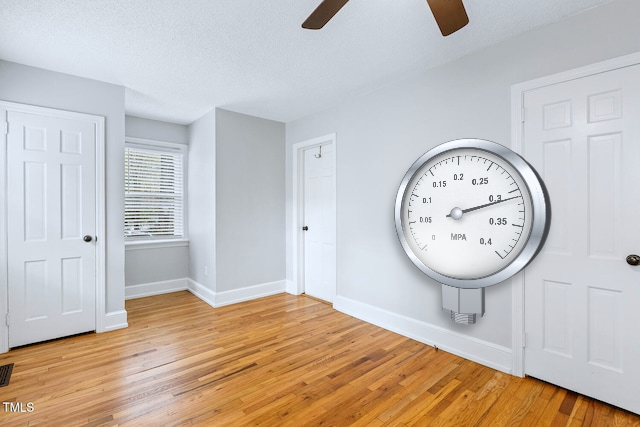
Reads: 0.31MPa
